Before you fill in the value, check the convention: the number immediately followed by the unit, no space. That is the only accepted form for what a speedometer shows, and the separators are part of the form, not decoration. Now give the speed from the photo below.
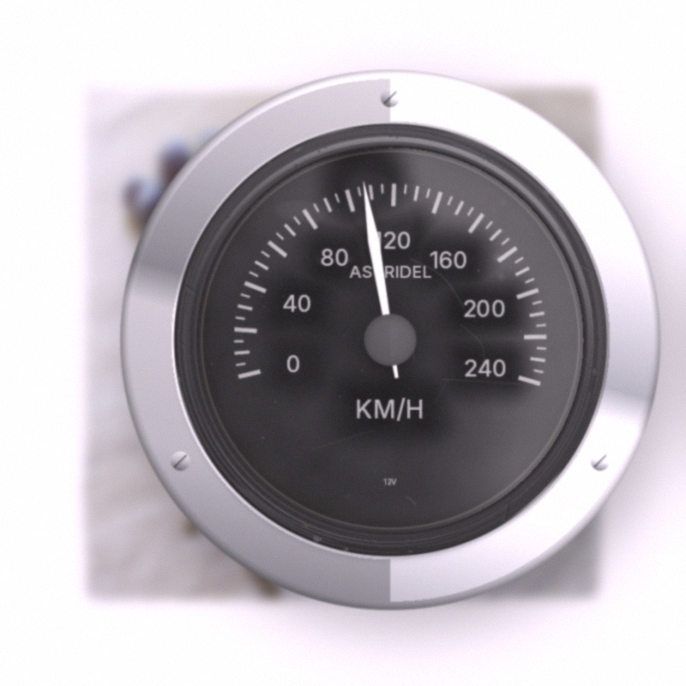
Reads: 107.5km/h
